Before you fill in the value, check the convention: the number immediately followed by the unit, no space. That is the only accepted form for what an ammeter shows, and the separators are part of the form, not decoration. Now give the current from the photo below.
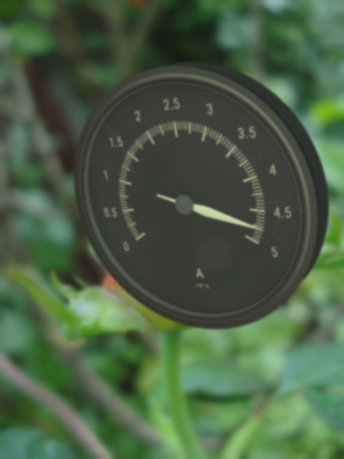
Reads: 4.75A
